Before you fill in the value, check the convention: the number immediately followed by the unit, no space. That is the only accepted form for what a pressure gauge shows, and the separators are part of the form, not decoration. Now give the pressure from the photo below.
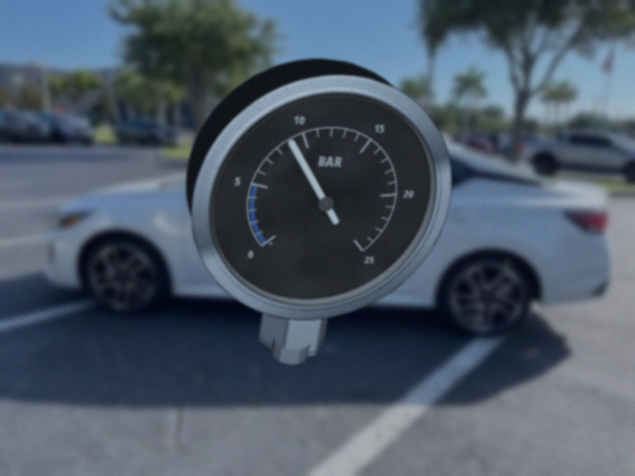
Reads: 9bar
